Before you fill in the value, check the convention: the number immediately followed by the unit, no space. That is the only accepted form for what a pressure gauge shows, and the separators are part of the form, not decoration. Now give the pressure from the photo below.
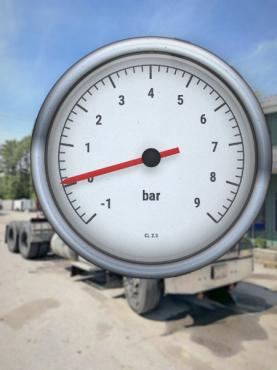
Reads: 0.1bar
